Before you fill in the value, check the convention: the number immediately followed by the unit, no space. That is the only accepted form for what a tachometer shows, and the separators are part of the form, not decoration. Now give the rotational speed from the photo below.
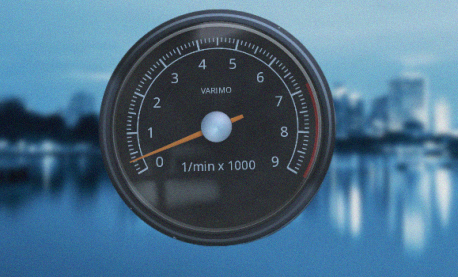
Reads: 300rpm
